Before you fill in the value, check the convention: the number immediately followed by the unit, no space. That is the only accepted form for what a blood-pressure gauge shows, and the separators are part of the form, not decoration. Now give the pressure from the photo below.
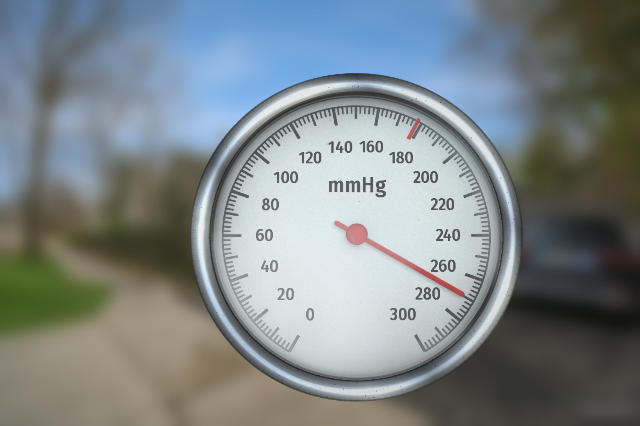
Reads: 270mmHg
